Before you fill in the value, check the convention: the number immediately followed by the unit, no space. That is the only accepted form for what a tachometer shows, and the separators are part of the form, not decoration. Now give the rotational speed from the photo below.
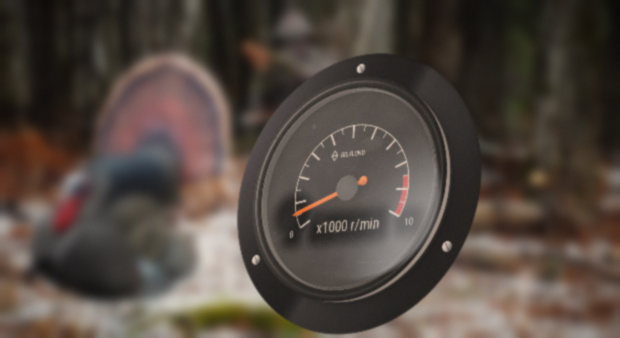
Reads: 500rpm
